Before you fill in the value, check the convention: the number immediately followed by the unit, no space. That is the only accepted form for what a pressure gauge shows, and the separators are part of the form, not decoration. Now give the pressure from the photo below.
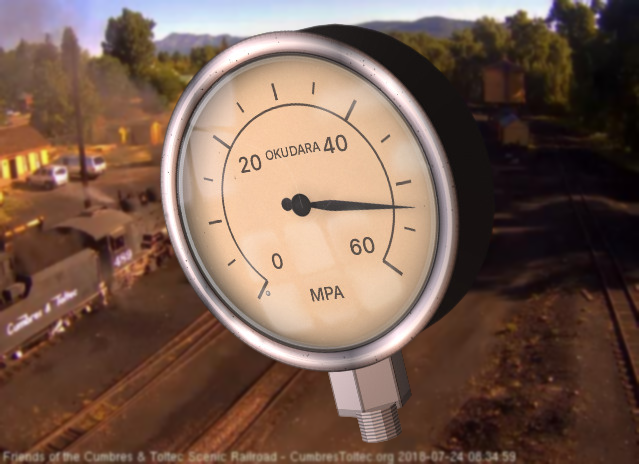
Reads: 52.5MPa
